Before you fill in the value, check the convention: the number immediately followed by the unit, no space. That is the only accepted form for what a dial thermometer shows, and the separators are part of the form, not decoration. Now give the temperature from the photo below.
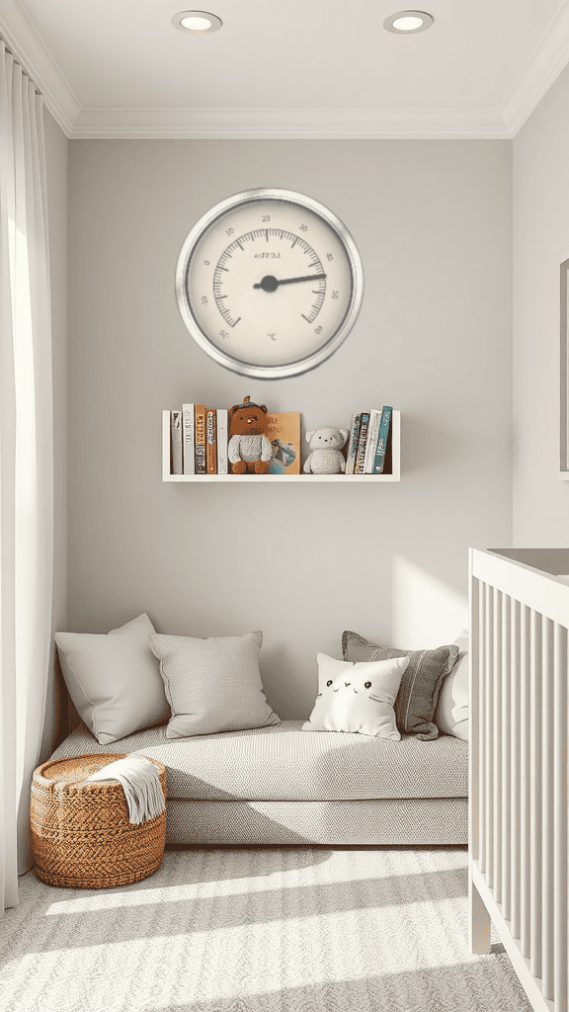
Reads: 45°C
